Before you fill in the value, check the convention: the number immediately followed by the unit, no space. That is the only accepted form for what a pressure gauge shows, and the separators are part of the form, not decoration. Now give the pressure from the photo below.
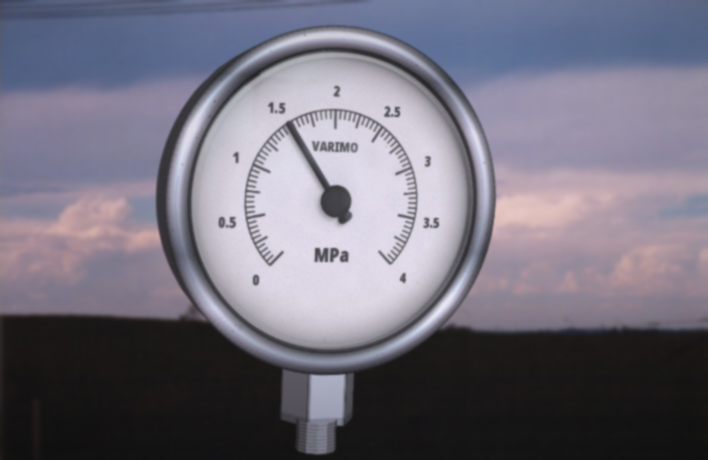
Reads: 1.5MPa
